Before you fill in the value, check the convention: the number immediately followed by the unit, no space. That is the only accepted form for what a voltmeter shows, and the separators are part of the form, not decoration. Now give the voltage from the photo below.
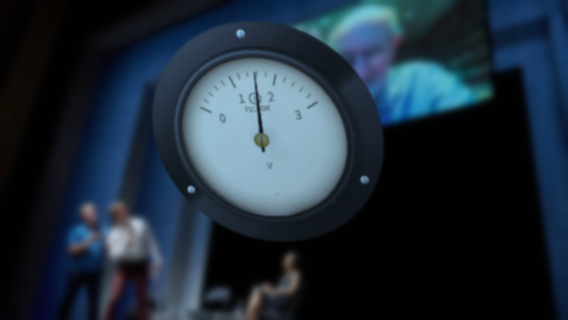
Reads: 1.6V
